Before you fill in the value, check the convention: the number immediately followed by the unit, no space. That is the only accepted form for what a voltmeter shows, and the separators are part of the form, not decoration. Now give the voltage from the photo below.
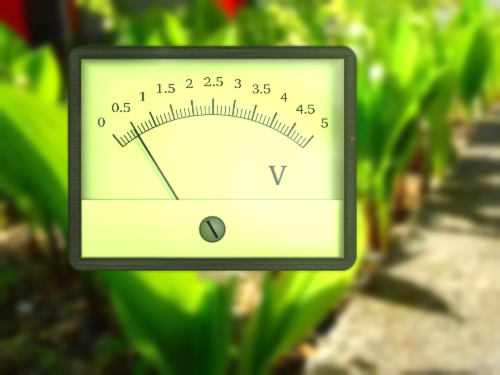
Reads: 0.5V
